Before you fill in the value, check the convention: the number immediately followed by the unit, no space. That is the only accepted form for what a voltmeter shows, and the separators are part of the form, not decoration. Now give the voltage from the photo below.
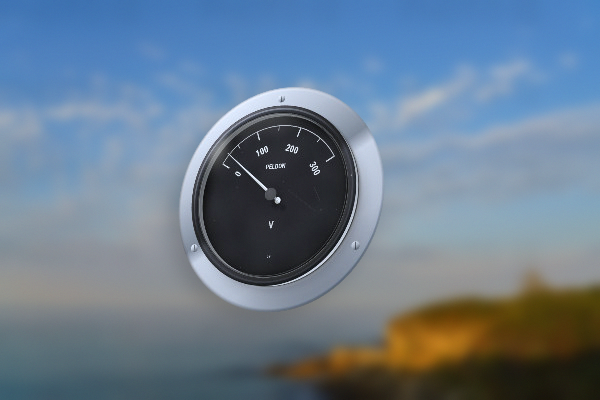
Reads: 25V
